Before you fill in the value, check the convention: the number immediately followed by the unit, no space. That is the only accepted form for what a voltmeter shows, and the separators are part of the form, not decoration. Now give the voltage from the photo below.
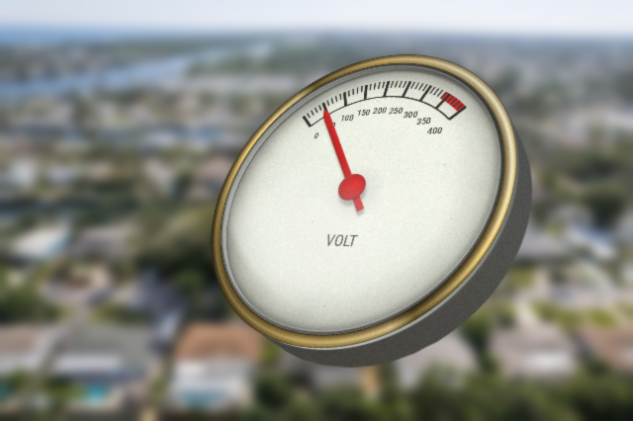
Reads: 50V
